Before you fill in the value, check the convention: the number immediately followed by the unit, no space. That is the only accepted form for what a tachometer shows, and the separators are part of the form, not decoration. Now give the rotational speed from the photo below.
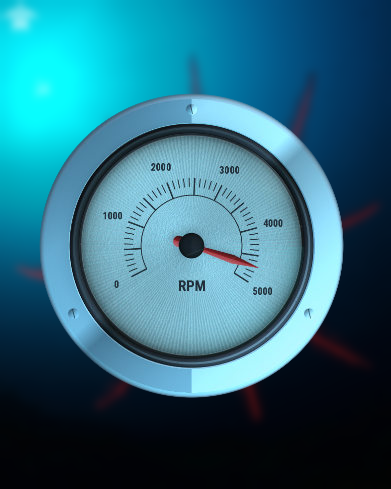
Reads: 4700rpm
